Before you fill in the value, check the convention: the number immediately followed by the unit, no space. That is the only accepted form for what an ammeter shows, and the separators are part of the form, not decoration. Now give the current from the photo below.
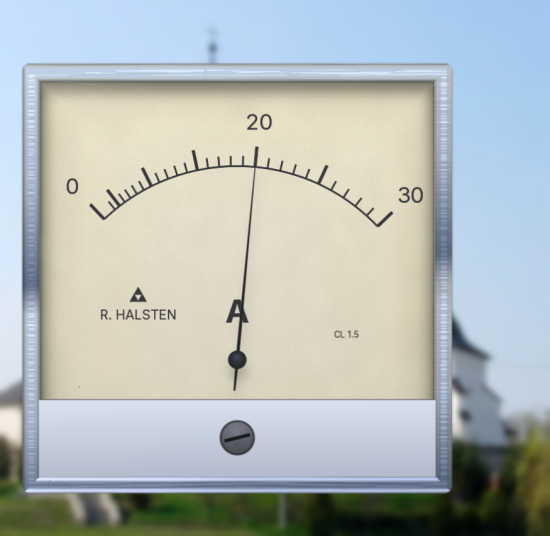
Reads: 20A
